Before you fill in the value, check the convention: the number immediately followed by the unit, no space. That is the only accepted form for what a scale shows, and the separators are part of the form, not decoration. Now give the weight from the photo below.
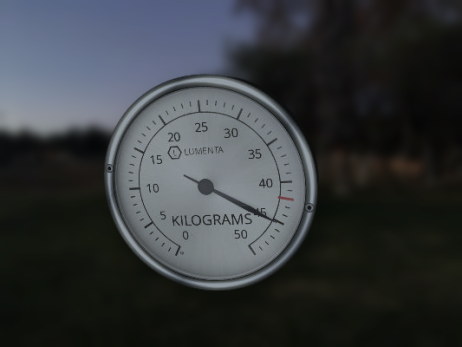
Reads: 45kg
